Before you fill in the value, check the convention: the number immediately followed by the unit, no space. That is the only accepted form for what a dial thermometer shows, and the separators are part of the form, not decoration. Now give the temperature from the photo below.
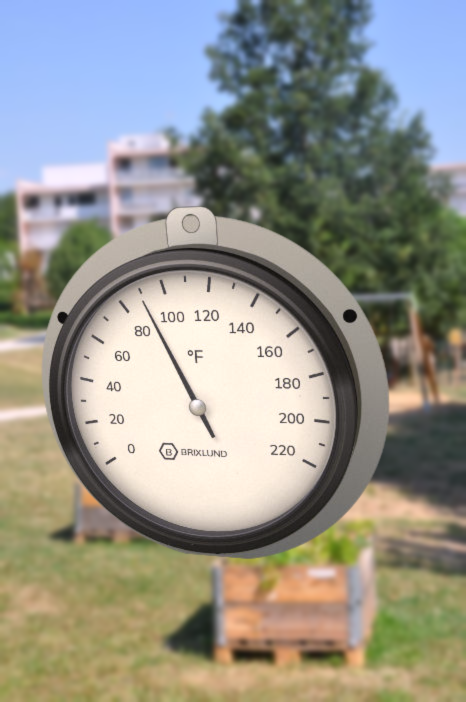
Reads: 90°F
